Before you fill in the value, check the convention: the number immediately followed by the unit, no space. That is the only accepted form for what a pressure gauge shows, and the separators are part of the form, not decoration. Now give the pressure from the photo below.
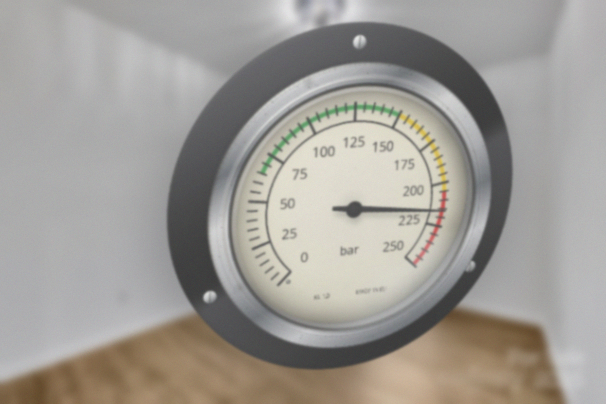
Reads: 215bar
